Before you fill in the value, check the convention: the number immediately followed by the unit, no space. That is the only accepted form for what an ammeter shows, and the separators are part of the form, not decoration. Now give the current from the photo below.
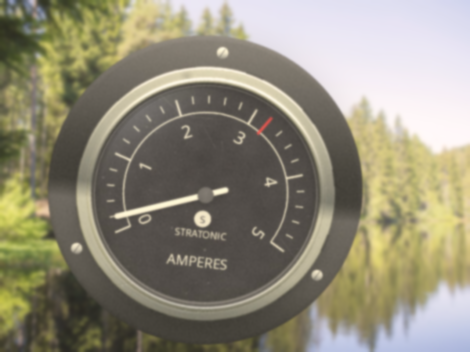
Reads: 0.2A
